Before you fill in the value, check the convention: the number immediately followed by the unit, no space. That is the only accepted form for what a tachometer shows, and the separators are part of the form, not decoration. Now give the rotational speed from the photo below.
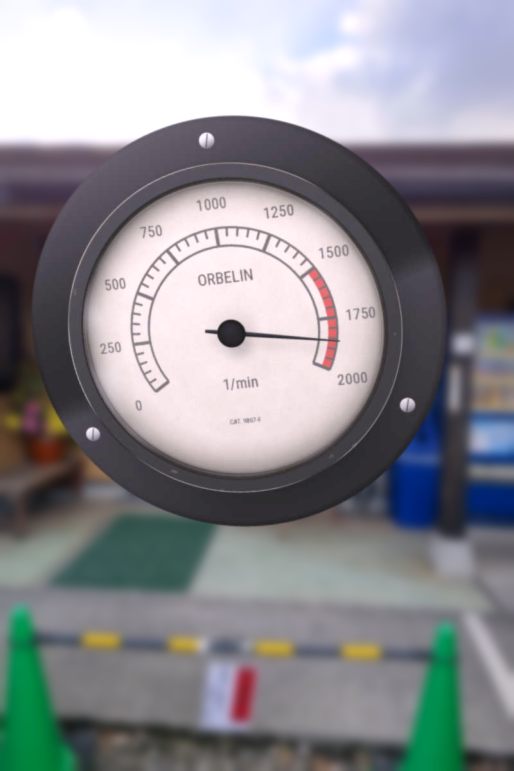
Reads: 1850rpm
